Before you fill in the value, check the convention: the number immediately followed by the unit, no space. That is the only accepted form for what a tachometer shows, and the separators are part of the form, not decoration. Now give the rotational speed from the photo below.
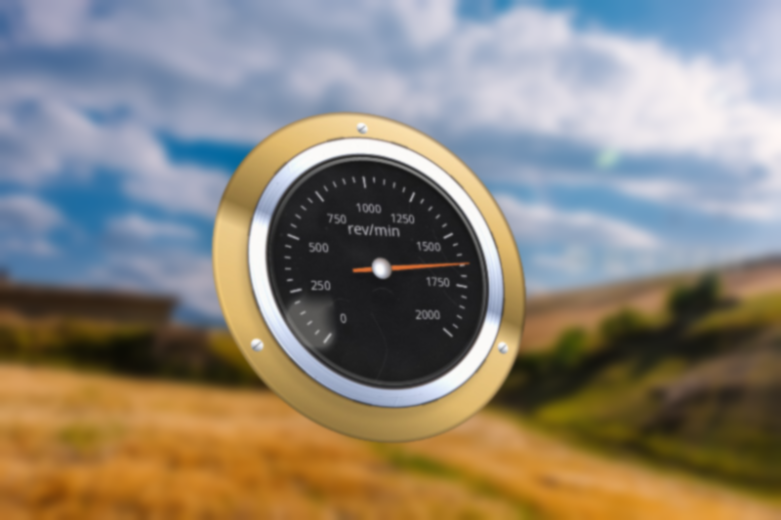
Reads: 1650rpm
